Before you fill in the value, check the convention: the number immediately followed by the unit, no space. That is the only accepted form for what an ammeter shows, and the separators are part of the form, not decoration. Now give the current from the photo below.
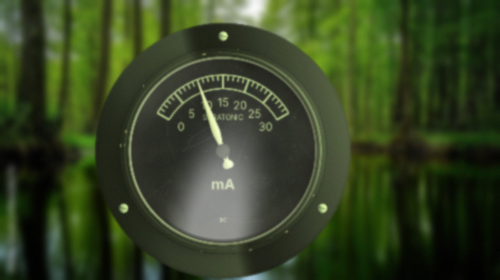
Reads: 10mA
